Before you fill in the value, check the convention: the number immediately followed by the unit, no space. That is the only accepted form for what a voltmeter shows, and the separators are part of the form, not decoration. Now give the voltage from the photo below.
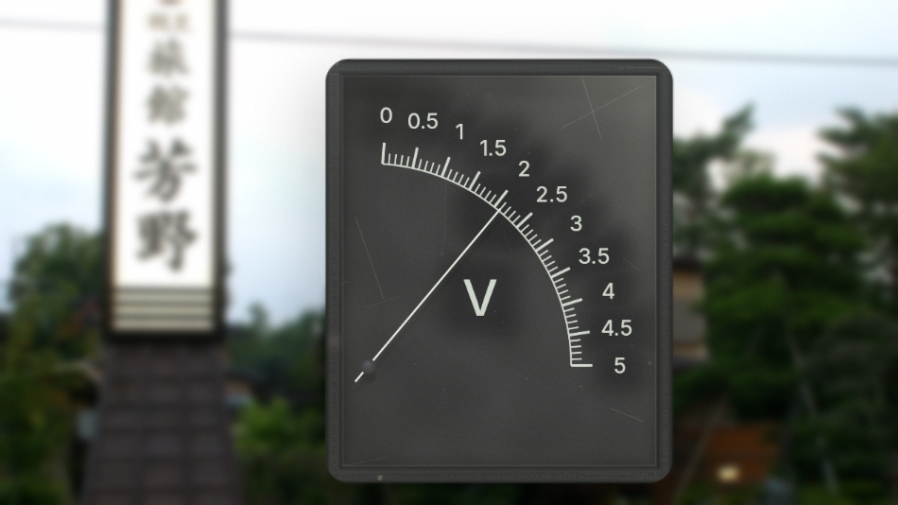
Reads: 2.1V
